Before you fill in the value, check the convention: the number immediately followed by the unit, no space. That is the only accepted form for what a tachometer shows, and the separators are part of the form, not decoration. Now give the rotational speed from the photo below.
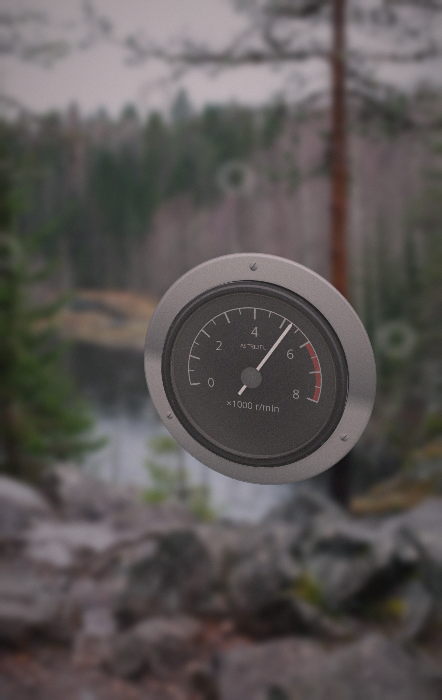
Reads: 5250rpm
